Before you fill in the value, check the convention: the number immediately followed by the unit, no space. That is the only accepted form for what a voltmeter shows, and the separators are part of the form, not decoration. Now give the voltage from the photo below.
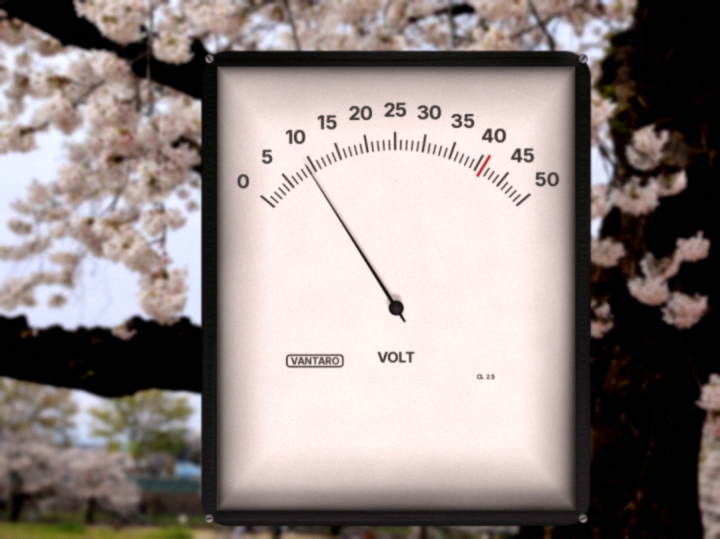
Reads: 9V
